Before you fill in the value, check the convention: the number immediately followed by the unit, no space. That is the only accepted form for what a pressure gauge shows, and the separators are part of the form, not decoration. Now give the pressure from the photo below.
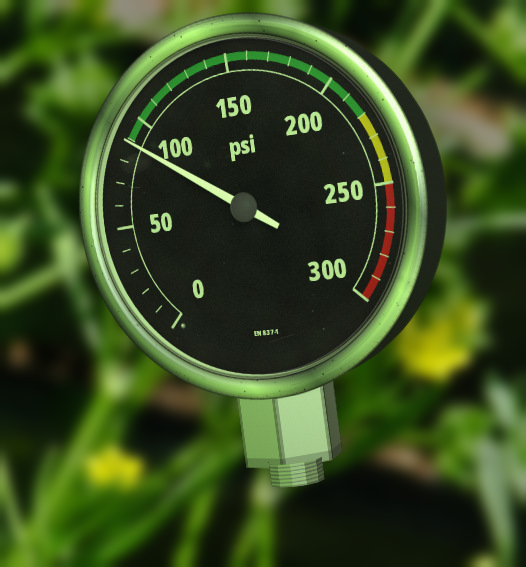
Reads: 90psi
